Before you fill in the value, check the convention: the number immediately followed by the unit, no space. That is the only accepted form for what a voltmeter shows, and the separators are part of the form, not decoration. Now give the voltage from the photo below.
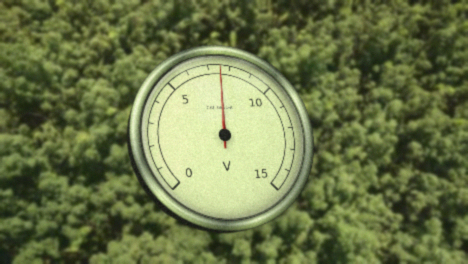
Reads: 7.5V
